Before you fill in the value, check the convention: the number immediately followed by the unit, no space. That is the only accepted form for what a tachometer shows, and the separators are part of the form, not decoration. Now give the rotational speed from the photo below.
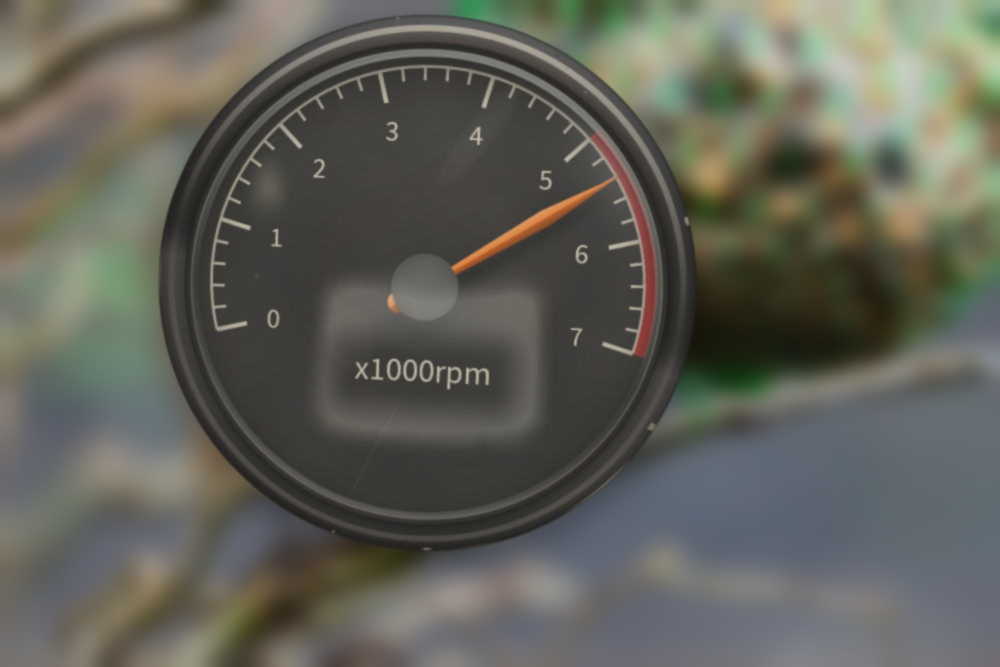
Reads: 5400rpm
